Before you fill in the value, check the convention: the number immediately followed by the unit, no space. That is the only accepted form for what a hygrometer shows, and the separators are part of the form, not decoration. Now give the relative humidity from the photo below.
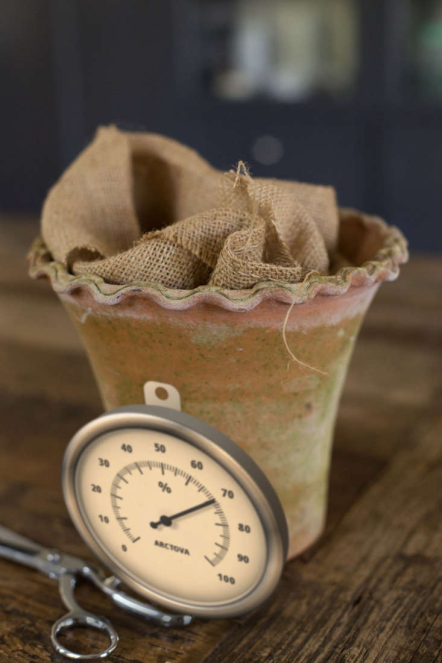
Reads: 70%
